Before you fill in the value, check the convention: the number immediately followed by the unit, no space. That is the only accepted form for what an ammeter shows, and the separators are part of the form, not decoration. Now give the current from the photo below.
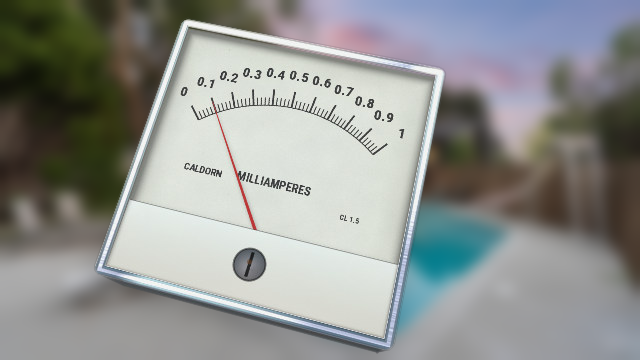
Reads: 0.1mA
